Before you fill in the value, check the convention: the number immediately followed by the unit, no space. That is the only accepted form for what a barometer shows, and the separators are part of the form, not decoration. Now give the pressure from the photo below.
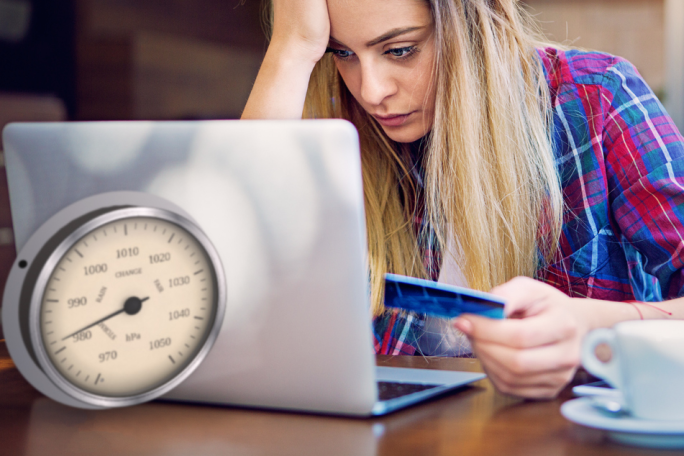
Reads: 982hPa
